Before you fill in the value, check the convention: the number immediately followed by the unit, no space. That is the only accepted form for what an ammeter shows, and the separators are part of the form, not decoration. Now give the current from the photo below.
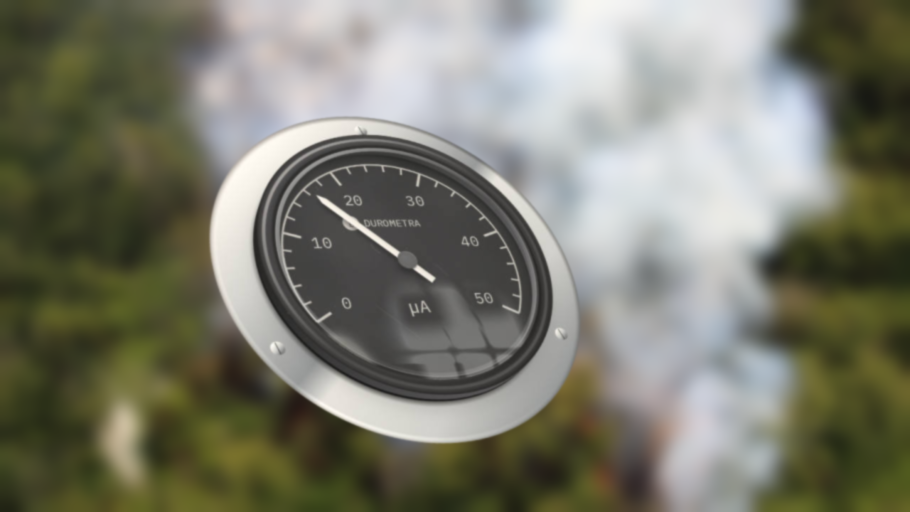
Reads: 16µA
